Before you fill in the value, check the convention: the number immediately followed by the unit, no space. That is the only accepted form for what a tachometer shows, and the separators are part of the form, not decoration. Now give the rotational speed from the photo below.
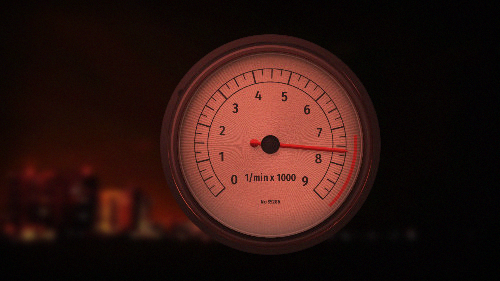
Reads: 7625rpm
